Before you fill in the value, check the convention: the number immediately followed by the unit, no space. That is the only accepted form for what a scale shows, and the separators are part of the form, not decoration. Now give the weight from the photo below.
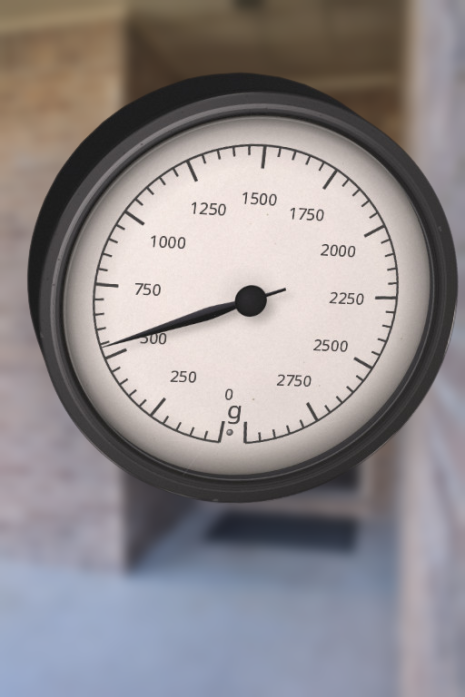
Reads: 550g
